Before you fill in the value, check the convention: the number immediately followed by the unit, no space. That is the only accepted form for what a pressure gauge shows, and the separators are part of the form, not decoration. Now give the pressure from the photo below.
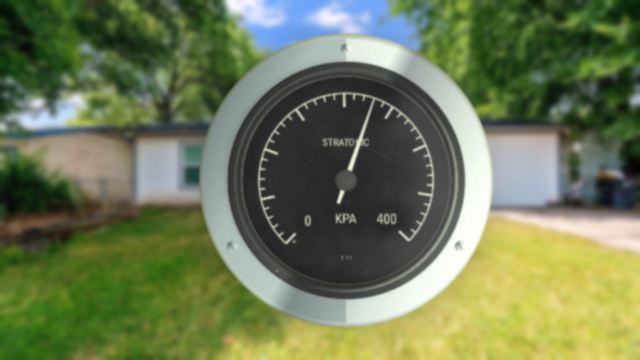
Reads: 230kPa
